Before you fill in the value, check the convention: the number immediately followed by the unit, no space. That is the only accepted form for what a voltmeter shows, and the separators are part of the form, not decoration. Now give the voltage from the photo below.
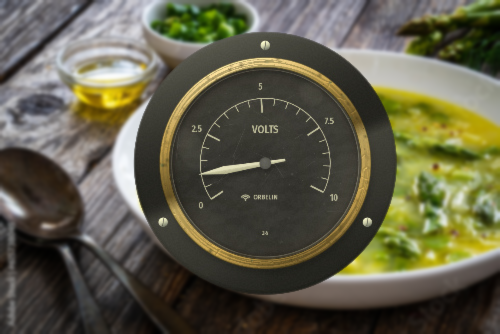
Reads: 1V
